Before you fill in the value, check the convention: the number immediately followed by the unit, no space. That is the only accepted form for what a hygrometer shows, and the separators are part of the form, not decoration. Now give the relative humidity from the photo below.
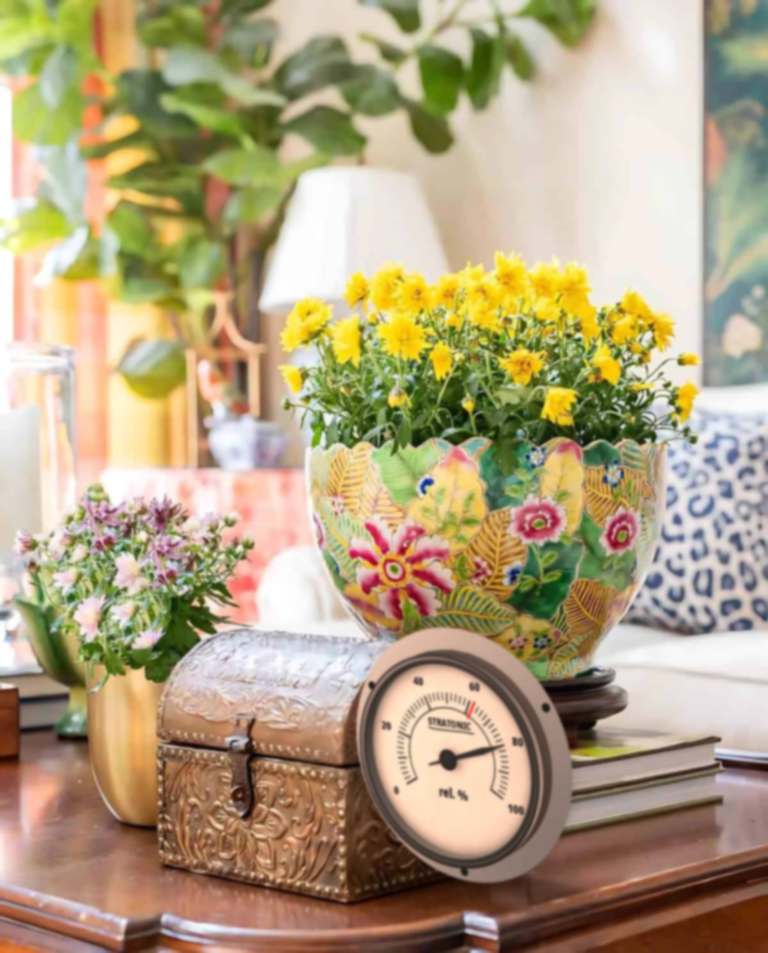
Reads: 80%
